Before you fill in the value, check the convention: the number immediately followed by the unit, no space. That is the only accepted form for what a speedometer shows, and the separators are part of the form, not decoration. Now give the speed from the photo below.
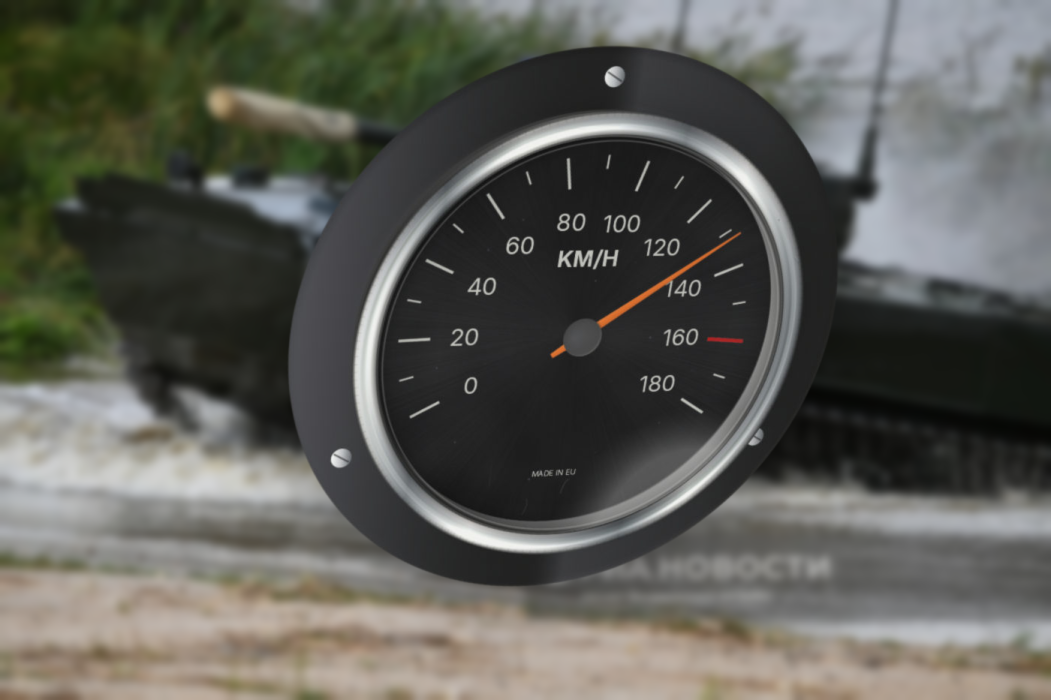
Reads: 130km/h
